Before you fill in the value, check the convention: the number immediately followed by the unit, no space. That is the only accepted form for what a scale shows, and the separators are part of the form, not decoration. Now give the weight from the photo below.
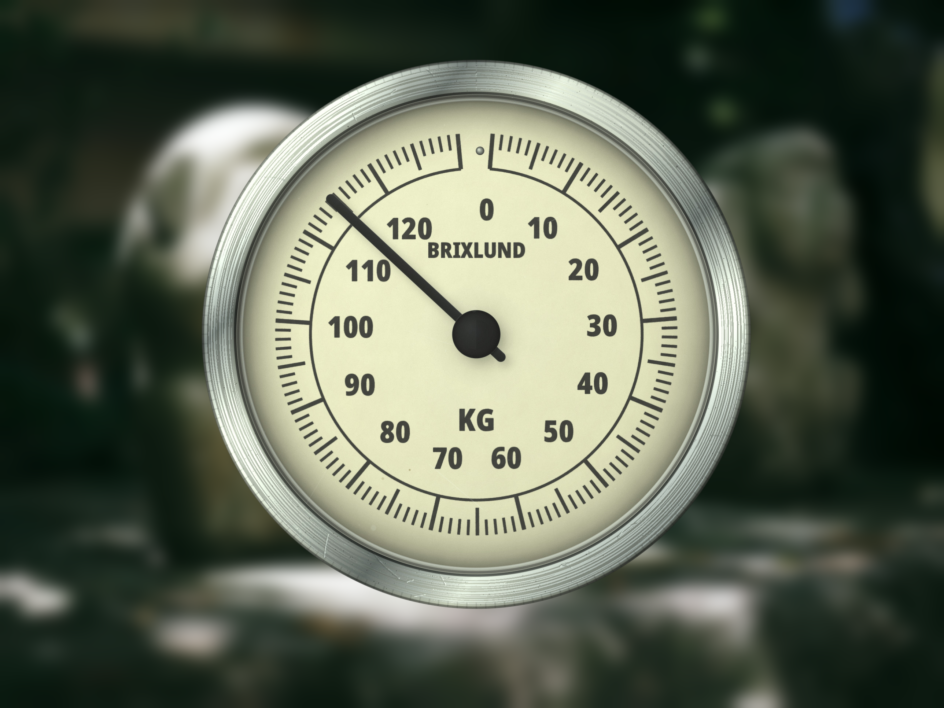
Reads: 114.5kg
